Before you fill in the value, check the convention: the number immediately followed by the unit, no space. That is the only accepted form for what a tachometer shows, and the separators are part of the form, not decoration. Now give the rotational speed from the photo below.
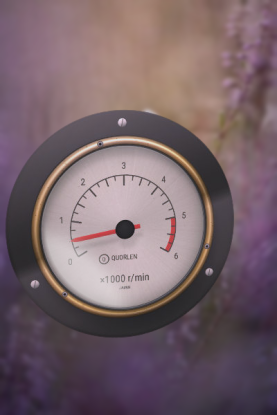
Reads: 500rpm
